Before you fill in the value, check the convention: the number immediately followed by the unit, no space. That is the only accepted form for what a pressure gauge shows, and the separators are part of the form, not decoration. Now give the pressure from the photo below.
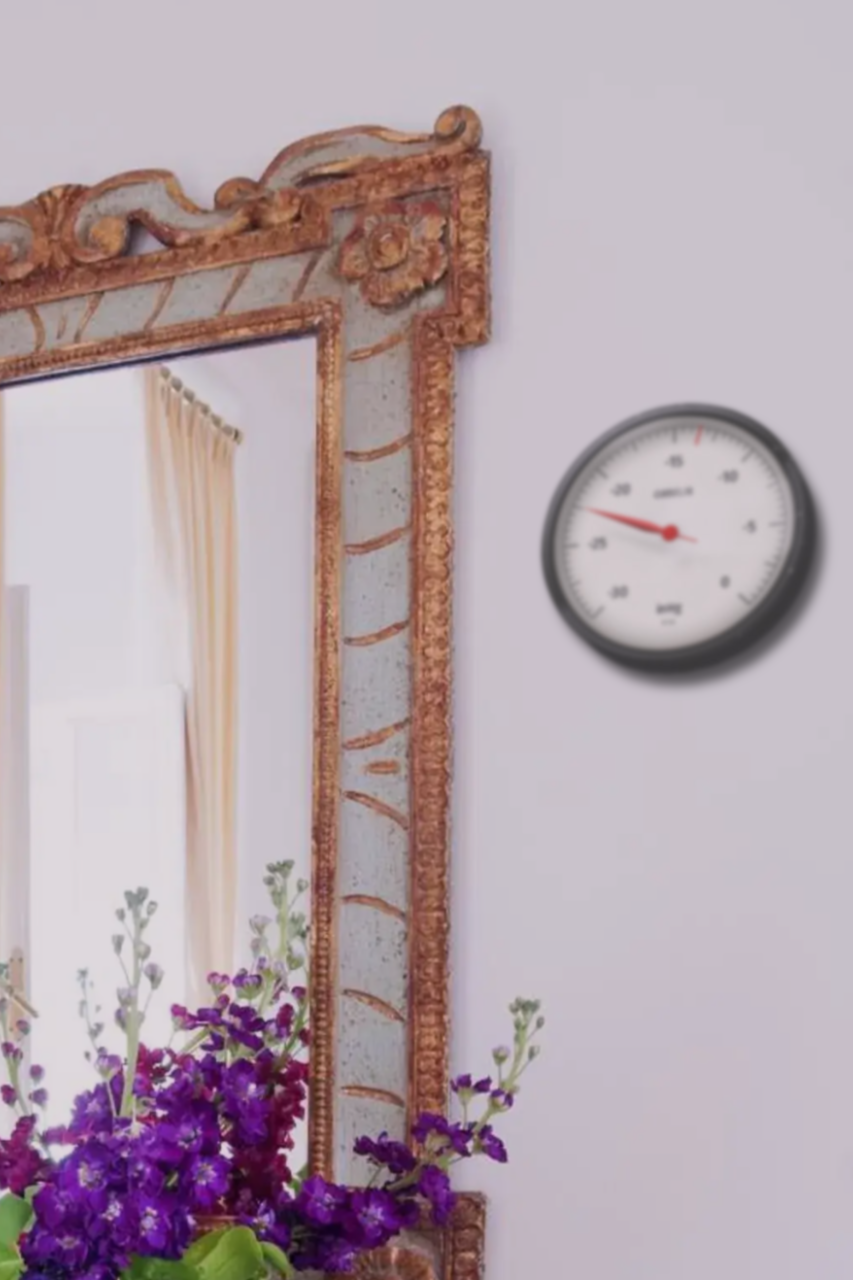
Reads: -22.5inHg
